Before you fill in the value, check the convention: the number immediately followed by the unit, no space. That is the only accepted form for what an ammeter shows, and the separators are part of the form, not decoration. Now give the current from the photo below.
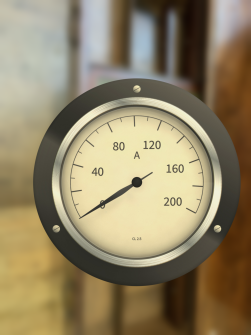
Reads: 0A
